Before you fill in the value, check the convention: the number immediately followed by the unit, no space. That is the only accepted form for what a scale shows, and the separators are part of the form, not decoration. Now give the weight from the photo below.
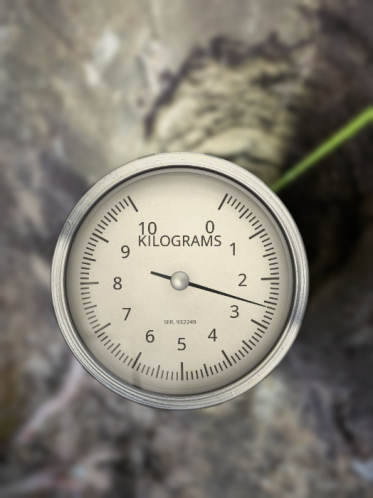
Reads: 2.6kg
